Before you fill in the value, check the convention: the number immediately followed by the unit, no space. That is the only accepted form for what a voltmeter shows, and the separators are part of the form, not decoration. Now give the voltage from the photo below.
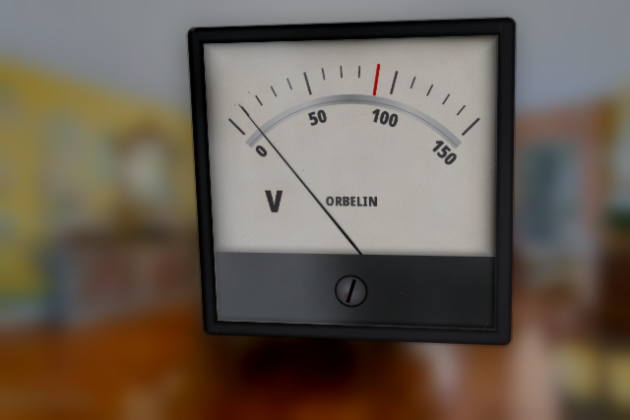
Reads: 10V
